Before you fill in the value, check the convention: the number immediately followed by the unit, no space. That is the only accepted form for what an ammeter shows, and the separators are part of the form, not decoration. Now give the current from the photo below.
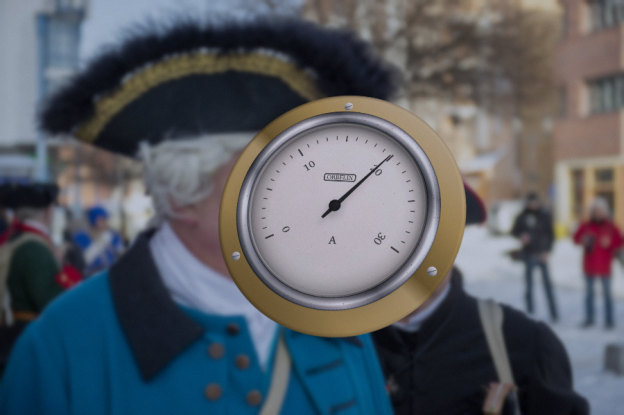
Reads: 20A
